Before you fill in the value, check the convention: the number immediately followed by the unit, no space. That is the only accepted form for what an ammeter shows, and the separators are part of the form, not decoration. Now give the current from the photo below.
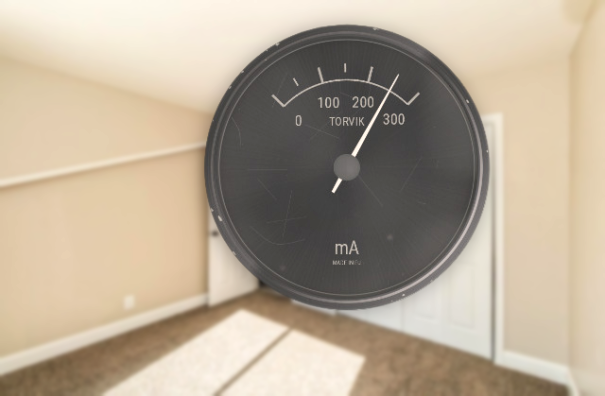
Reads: 250mA
